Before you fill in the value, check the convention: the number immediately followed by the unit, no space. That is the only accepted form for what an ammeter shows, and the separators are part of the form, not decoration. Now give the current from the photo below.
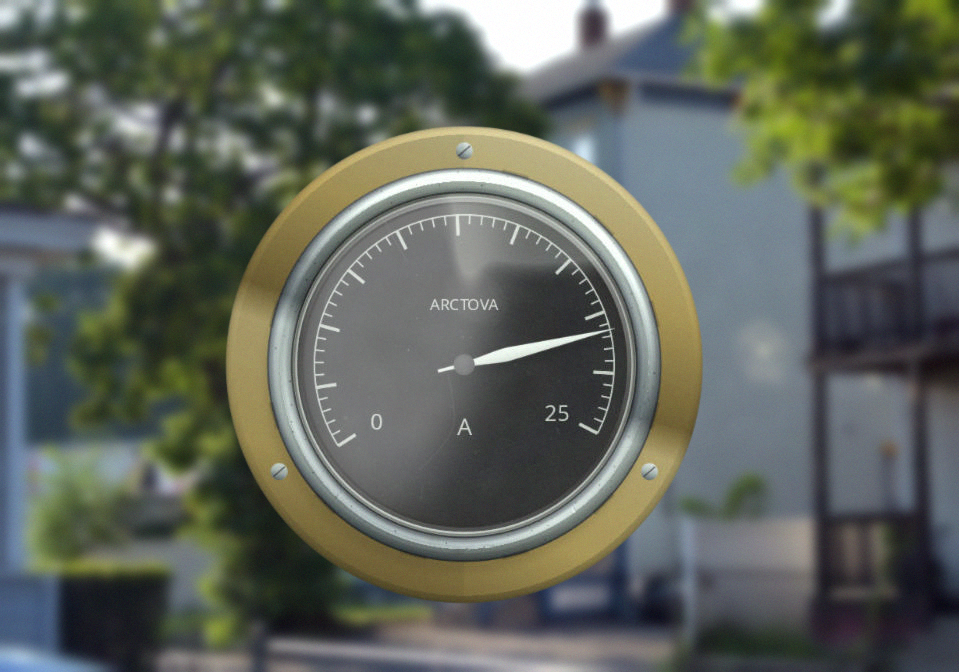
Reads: 20.75A
